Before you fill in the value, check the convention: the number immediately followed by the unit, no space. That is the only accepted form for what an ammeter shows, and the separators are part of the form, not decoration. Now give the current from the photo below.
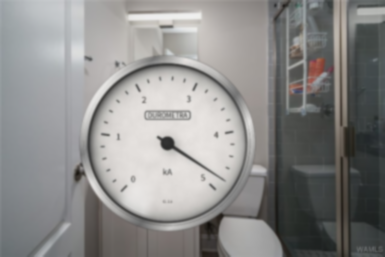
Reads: 4.8kA
